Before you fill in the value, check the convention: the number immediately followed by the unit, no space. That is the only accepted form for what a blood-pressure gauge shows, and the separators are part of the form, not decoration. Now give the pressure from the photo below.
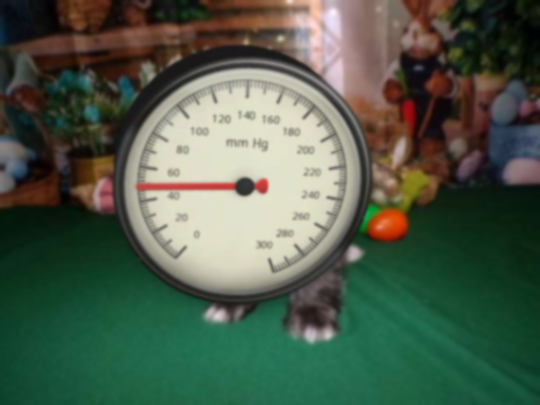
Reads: 50mmHg
